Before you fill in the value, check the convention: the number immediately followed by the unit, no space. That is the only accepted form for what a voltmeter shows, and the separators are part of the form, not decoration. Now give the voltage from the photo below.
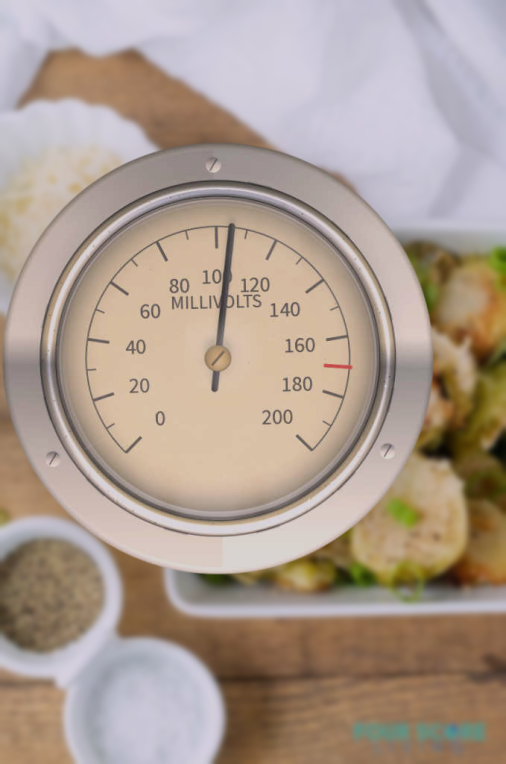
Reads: 105mV
